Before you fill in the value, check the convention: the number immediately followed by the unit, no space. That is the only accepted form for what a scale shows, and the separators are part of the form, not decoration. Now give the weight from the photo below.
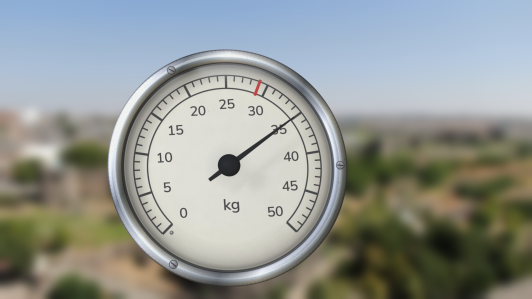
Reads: 35kg
